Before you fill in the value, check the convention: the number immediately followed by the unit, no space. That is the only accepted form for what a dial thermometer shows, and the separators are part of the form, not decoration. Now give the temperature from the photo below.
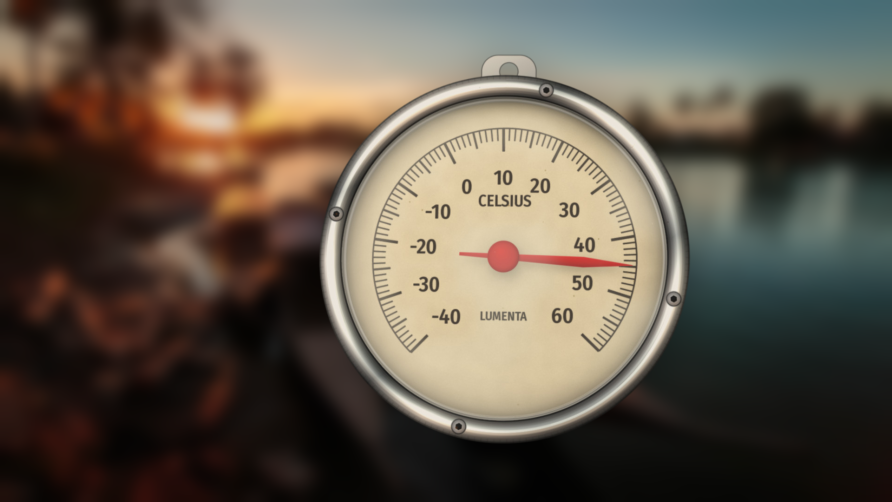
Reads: 45°C
